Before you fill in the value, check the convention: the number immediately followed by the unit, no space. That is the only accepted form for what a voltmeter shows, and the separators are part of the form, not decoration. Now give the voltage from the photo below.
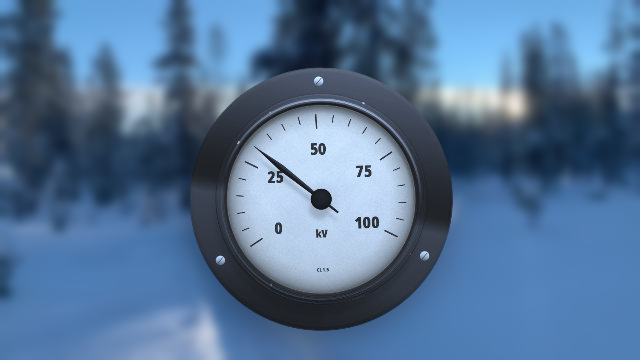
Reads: 30kV
